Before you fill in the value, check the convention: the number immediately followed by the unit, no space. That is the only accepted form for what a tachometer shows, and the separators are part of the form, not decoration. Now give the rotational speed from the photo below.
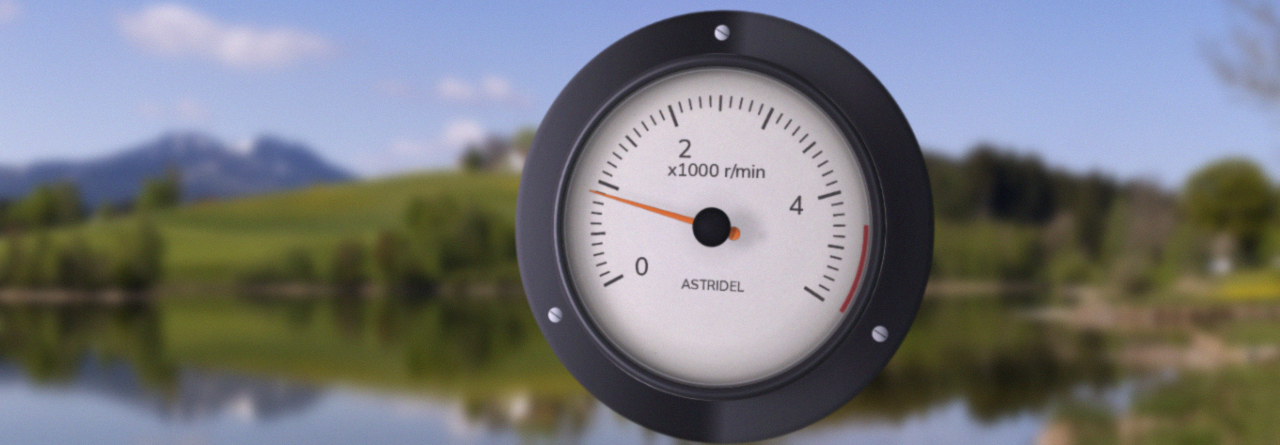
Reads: 900rpm
